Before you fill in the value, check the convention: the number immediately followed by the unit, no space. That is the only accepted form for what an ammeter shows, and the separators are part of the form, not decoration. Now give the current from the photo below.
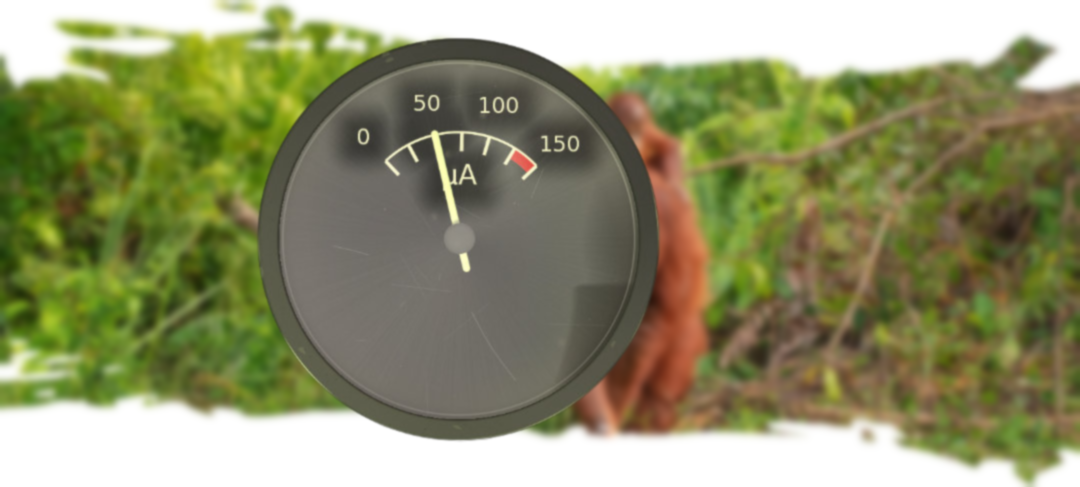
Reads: 50µA
